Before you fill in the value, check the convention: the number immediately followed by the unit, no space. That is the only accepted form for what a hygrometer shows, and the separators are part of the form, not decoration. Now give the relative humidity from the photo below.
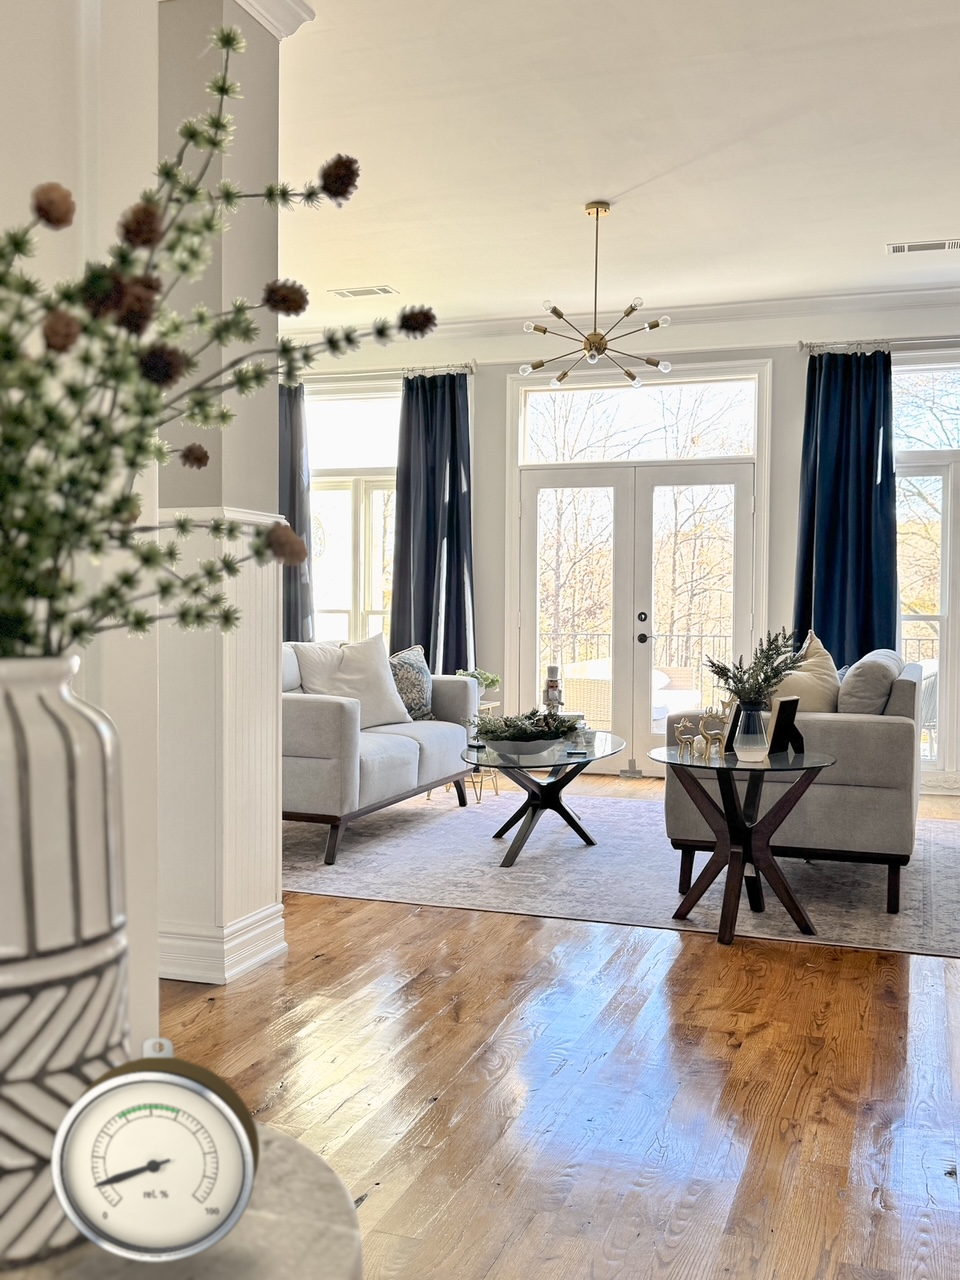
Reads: 10%
